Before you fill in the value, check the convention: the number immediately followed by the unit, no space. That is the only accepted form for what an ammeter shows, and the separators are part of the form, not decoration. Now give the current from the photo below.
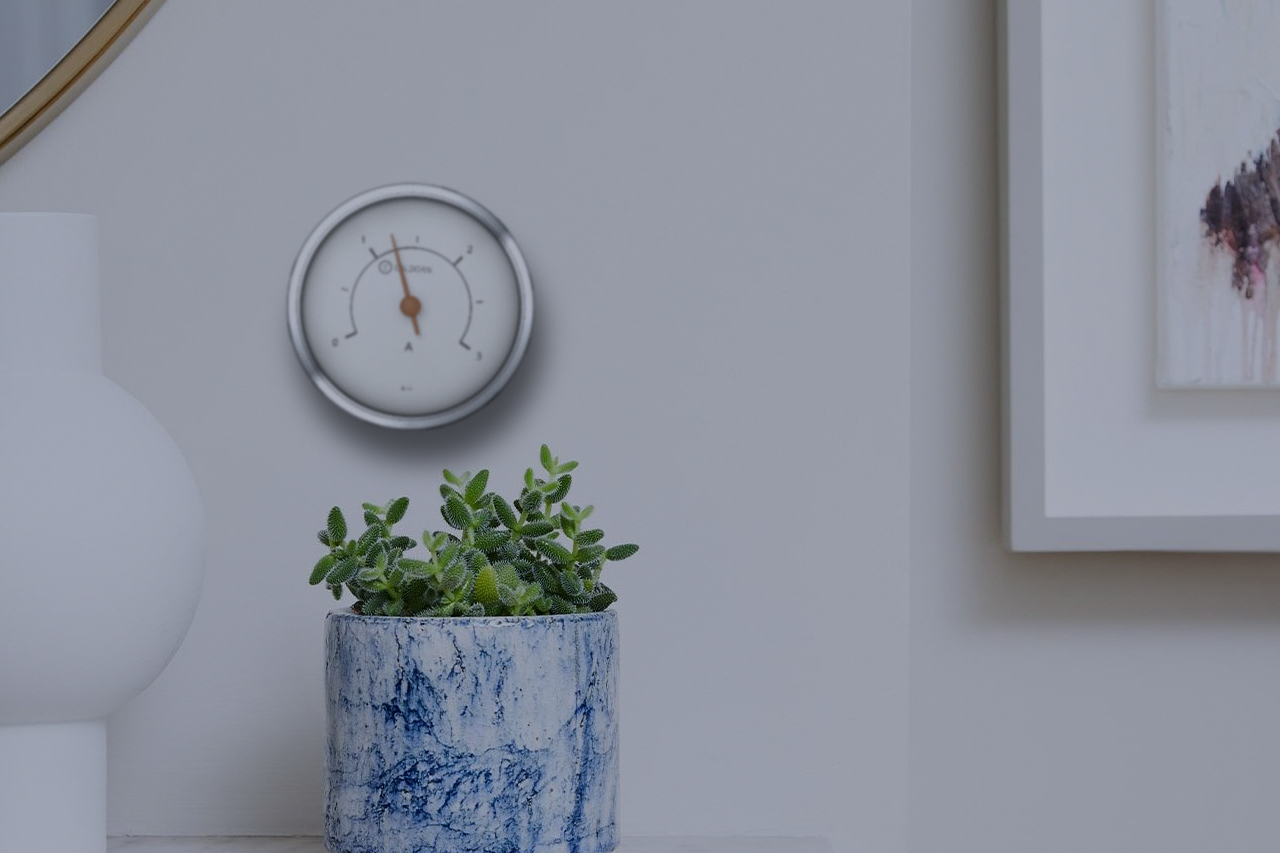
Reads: 1.25A
